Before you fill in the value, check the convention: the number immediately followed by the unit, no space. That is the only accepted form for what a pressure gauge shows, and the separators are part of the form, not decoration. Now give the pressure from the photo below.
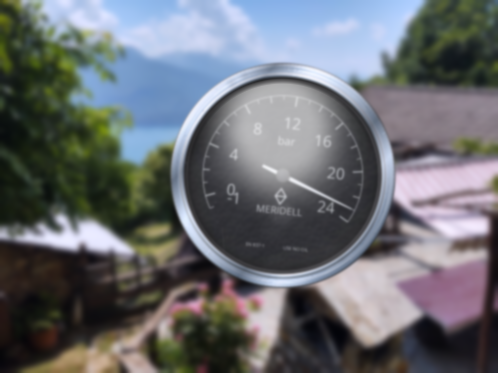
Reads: 23bar
